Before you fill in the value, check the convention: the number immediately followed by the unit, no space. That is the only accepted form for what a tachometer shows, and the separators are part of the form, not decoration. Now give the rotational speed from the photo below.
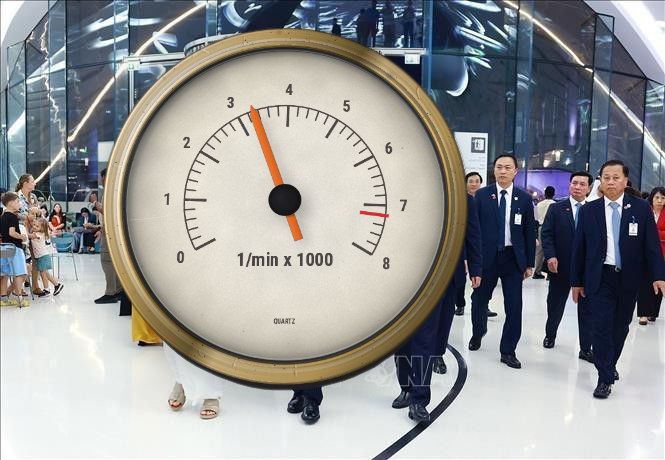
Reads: 3300rpm
